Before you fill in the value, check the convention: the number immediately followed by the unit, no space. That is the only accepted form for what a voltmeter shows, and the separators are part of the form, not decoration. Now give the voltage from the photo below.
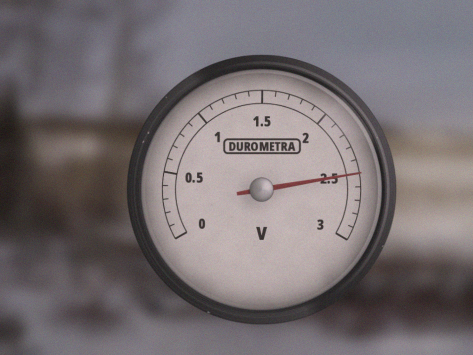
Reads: 2.5V
